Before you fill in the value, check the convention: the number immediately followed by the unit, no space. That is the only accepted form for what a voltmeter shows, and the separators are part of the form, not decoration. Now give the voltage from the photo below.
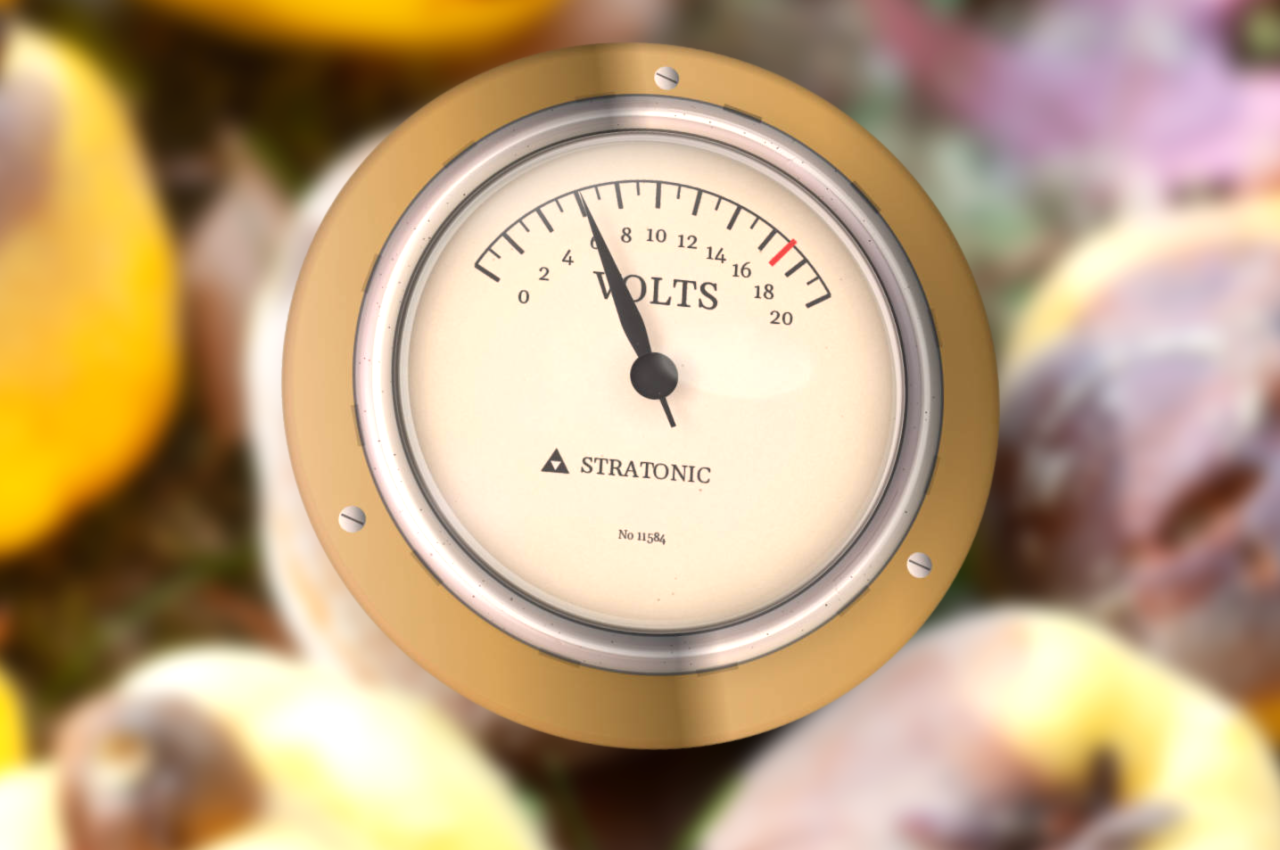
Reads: 6V
